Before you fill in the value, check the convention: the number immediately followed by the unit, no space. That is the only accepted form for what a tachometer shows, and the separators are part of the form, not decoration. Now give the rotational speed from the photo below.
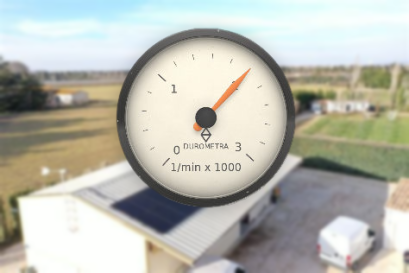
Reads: 2000rpm
